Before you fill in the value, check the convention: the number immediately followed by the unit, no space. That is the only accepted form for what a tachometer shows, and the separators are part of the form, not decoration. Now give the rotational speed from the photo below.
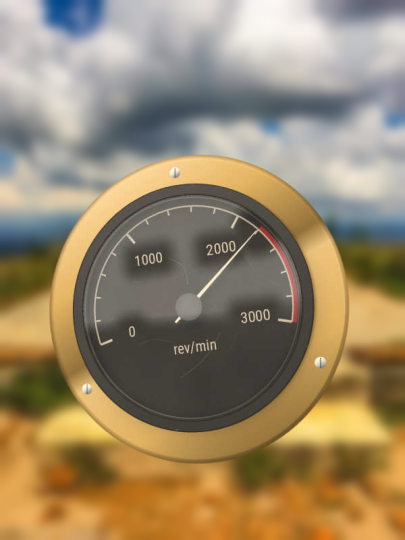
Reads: 2200rpm
